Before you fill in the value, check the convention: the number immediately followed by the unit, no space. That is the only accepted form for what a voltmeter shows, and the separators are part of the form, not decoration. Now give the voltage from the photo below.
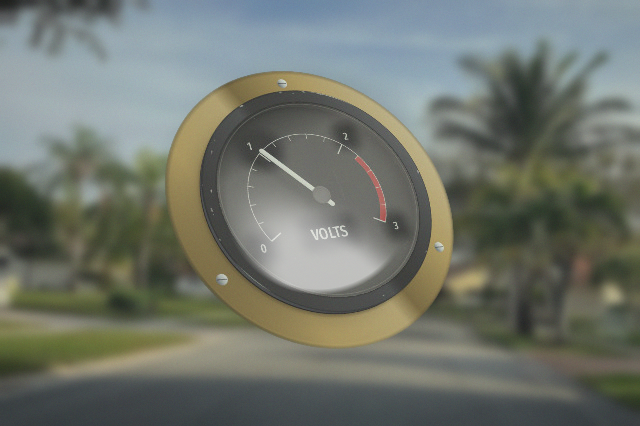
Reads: 1V
